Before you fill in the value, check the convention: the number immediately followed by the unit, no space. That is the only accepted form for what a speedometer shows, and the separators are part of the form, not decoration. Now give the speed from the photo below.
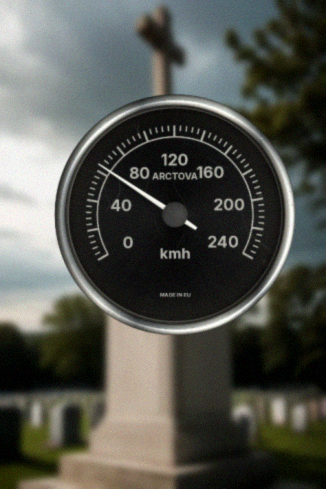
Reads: 64km/h
